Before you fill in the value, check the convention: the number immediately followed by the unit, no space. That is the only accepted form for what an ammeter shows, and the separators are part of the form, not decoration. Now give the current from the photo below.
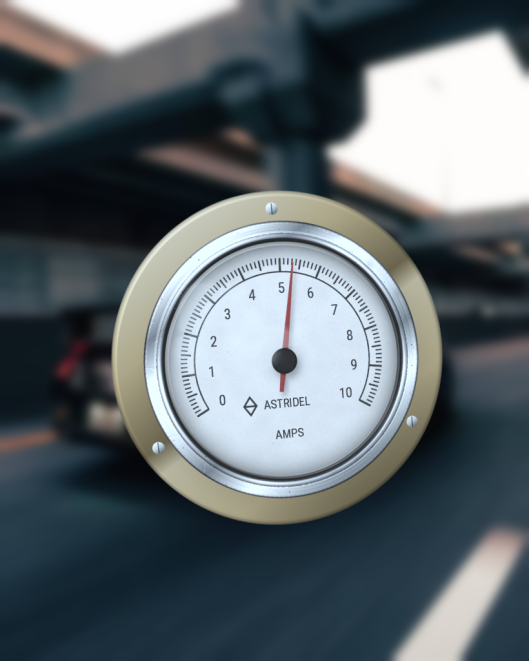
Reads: 5.3A
